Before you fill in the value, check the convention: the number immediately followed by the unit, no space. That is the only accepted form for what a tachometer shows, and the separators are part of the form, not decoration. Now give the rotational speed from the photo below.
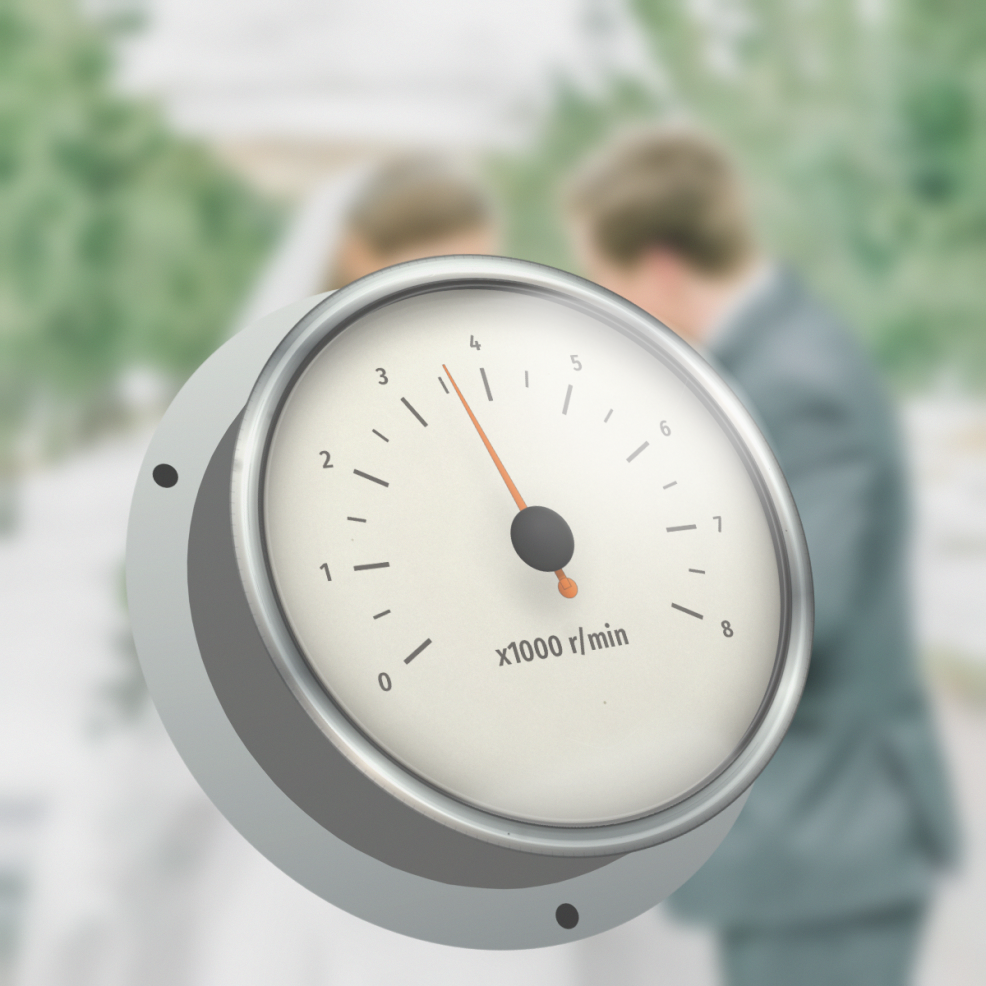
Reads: 3500rpm
